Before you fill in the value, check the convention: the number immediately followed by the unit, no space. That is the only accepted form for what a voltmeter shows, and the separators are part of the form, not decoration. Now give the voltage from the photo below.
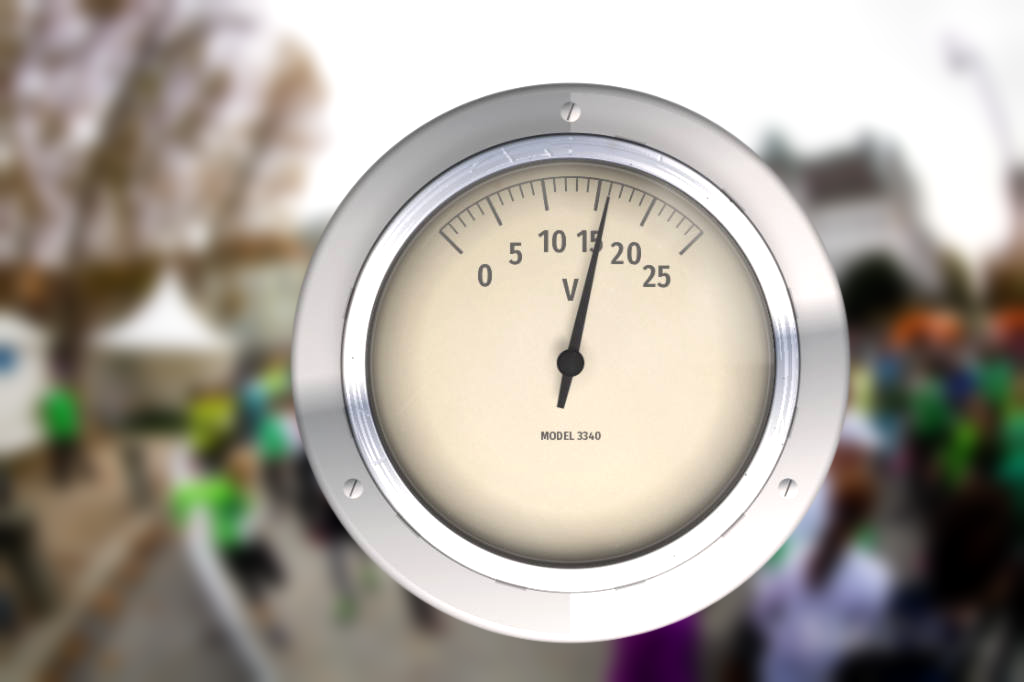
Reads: 16V
